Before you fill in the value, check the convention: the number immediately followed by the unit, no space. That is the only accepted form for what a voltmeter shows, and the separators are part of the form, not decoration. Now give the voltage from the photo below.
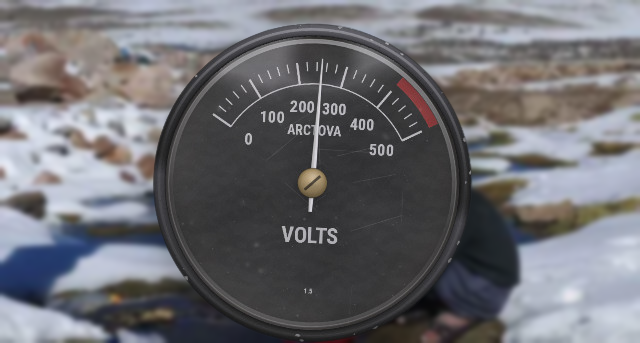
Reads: 250V
